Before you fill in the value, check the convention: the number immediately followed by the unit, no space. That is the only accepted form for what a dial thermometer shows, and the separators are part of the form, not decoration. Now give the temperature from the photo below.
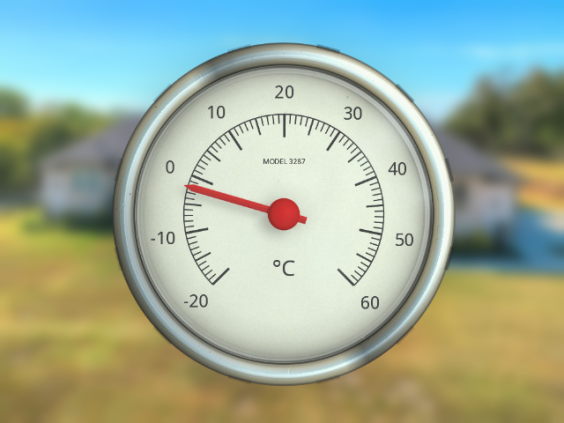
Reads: -2°C
